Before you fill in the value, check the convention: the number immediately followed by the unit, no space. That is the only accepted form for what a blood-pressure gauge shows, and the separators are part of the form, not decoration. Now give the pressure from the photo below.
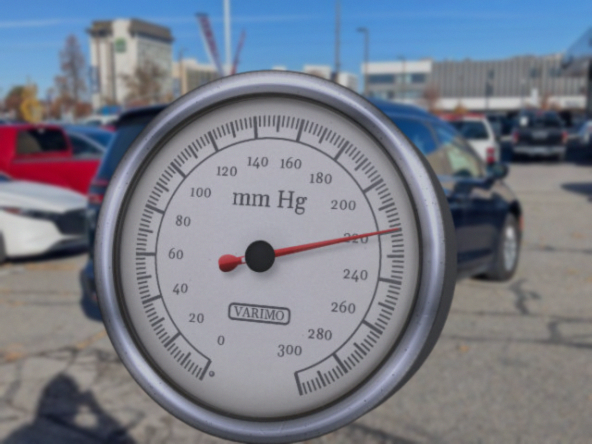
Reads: 220mmHg
